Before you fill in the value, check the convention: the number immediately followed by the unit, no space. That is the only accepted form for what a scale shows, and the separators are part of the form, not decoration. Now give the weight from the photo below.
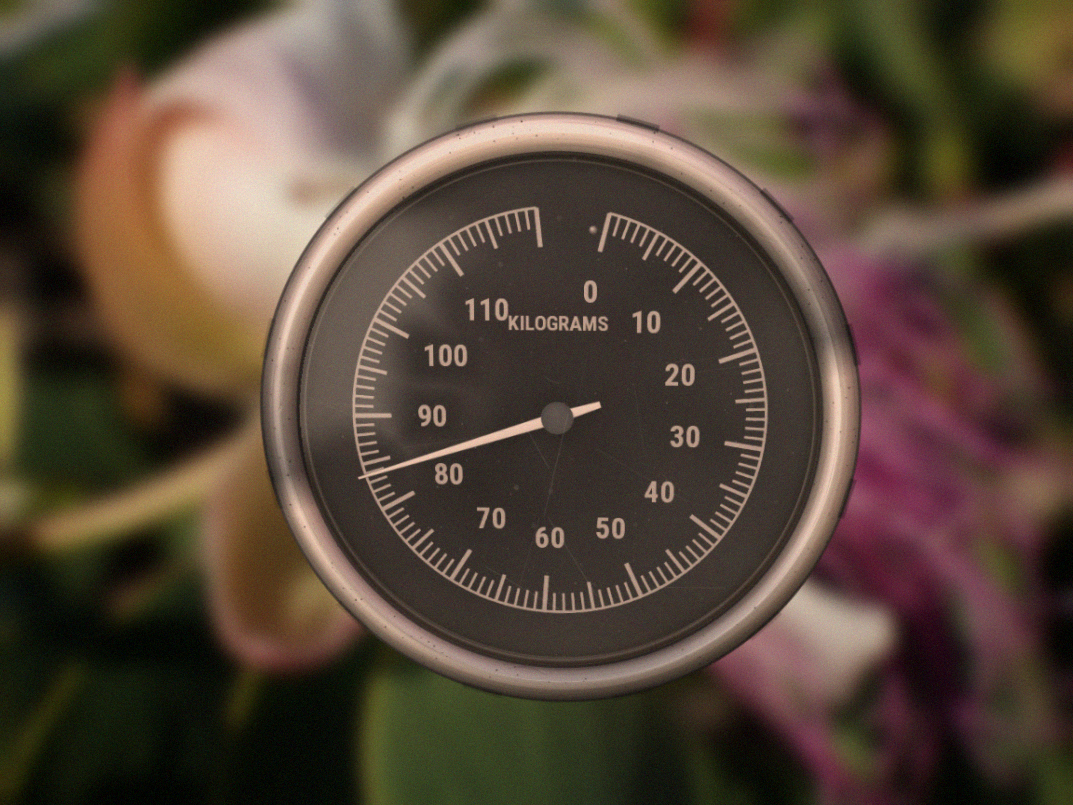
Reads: 84kg
